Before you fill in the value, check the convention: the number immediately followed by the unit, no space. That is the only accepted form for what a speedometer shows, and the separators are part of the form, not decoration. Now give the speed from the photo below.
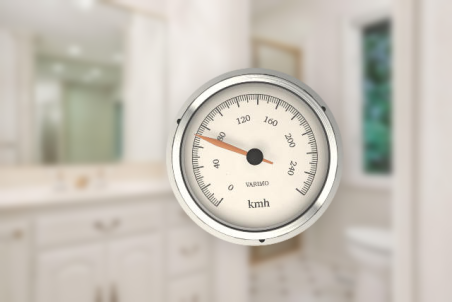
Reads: 70km/h
